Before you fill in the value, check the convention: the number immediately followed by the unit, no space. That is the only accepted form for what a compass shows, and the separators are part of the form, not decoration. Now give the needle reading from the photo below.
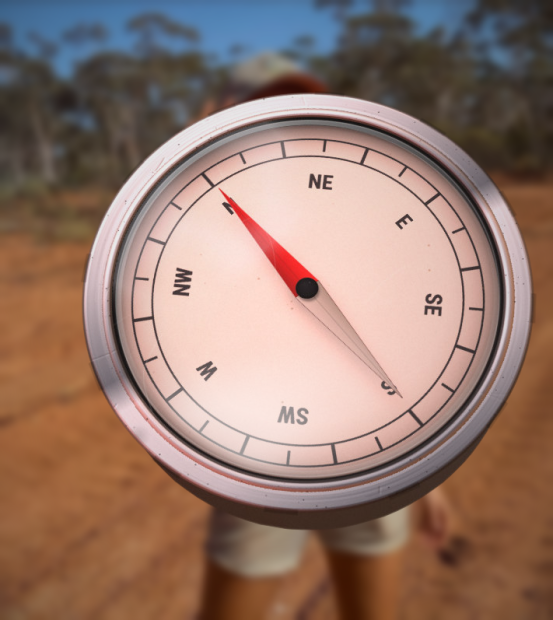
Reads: 0°
